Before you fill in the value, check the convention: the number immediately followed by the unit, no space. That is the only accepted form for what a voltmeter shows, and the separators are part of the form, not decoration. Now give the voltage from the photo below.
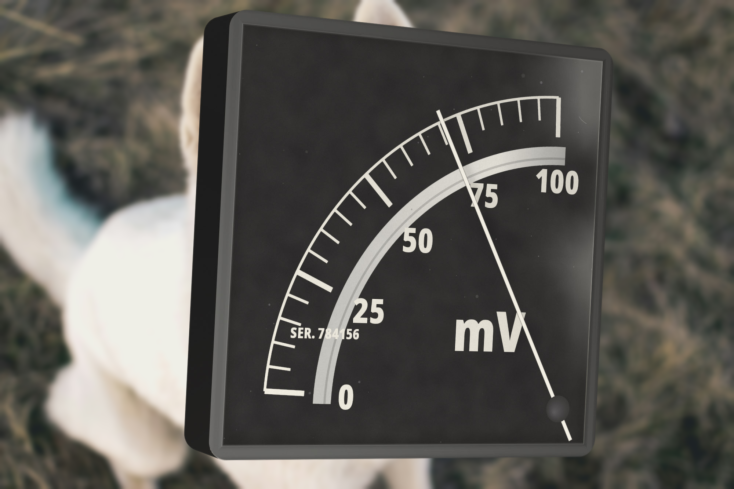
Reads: 70mV
